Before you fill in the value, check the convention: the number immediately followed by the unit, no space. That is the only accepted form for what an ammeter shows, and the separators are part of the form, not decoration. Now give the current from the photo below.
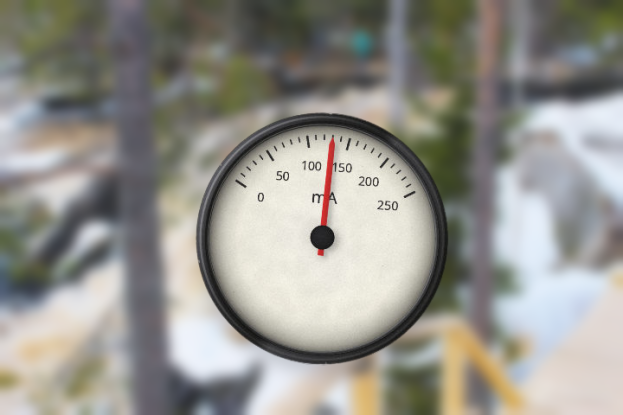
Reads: 130mA
